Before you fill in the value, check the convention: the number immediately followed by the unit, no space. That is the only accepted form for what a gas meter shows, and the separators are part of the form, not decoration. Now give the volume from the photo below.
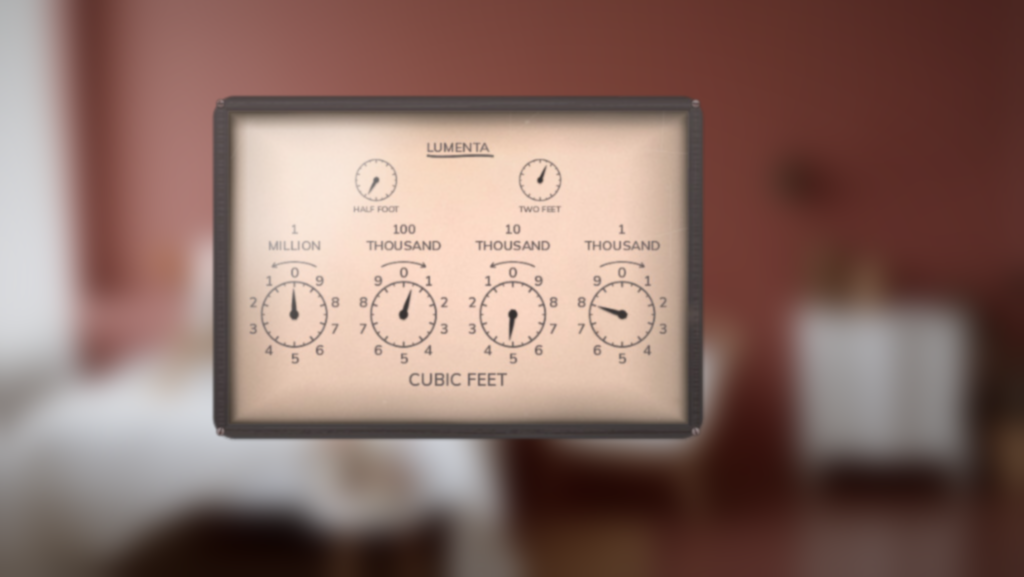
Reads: 4800ft³
